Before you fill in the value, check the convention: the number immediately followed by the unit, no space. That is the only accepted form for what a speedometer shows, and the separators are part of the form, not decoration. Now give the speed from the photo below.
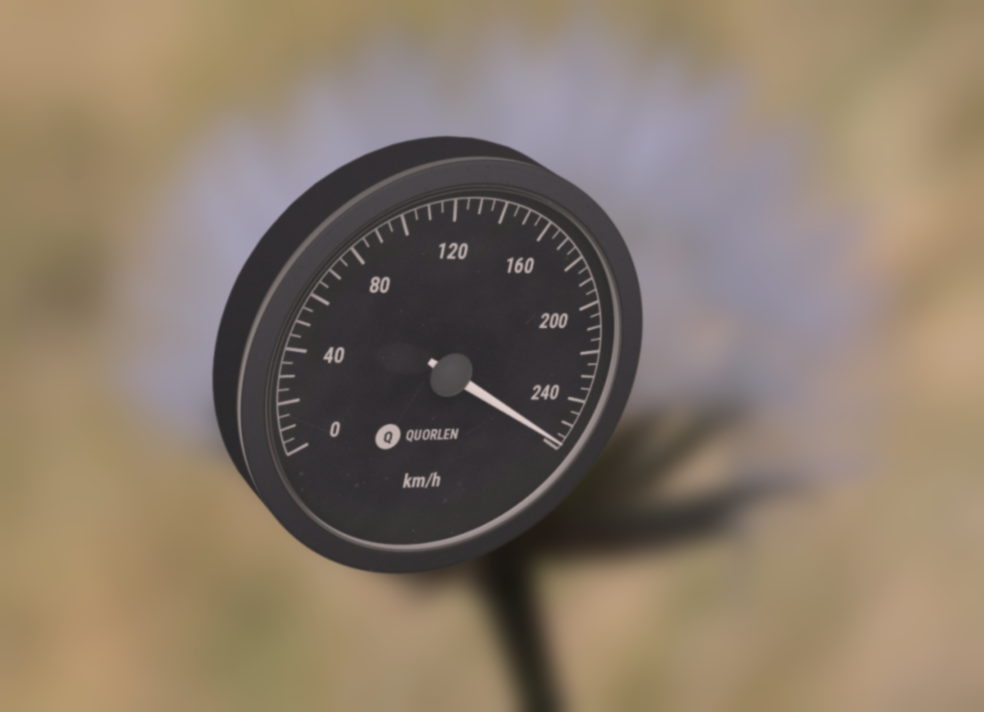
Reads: 257.5km/h
